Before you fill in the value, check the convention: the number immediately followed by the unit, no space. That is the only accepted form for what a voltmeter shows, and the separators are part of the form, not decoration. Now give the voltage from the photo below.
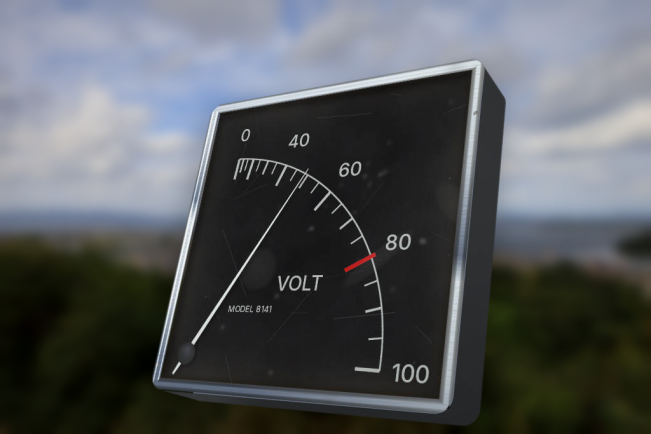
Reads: 50V
